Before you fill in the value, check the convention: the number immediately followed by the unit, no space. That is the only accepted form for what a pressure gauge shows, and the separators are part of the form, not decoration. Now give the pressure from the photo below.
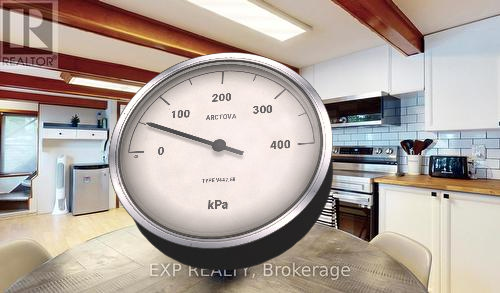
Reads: 50kPa
